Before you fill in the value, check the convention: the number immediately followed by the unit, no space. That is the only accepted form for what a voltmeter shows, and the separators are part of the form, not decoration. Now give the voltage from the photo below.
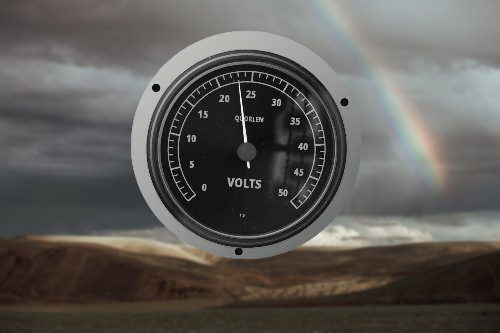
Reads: 23V
